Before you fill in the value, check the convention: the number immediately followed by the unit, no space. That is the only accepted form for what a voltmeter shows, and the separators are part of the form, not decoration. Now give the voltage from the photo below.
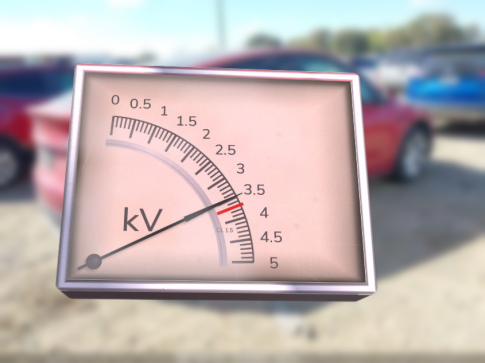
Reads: 3.5kV
